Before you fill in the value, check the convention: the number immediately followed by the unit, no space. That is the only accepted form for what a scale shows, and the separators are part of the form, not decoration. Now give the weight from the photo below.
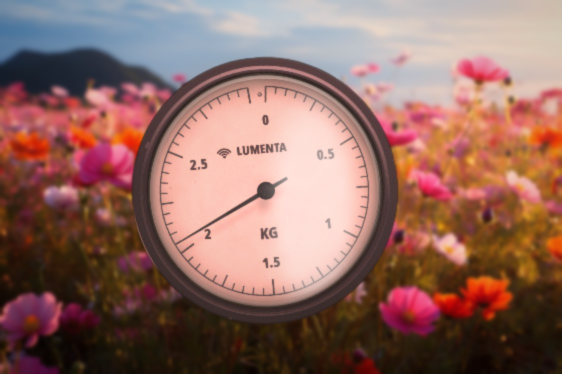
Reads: 2.05kg
